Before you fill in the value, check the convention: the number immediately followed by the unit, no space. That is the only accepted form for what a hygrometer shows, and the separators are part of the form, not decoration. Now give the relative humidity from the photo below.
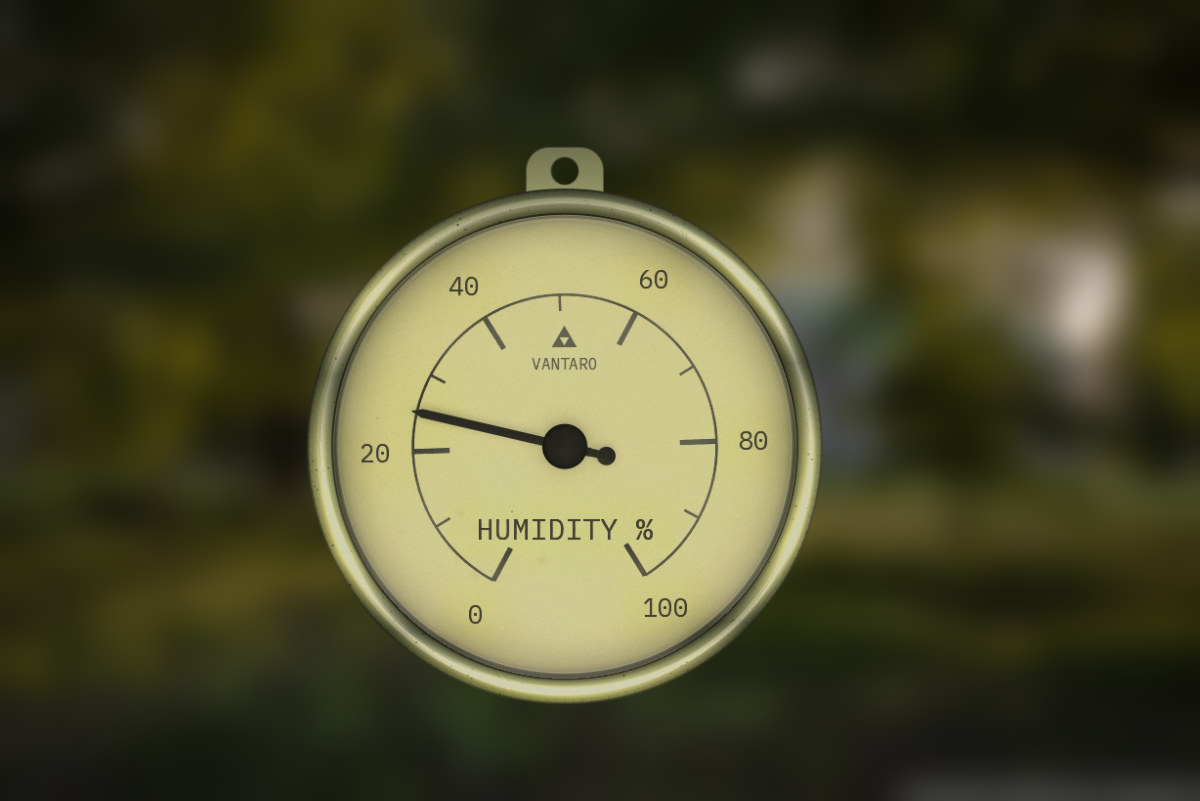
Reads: 25%
